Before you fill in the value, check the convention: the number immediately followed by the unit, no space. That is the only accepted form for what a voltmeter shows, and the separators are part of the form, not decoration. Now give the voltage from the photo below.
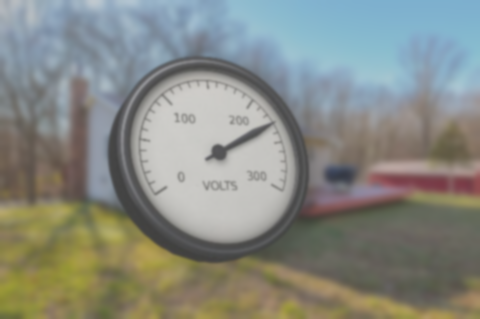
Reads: 230V
